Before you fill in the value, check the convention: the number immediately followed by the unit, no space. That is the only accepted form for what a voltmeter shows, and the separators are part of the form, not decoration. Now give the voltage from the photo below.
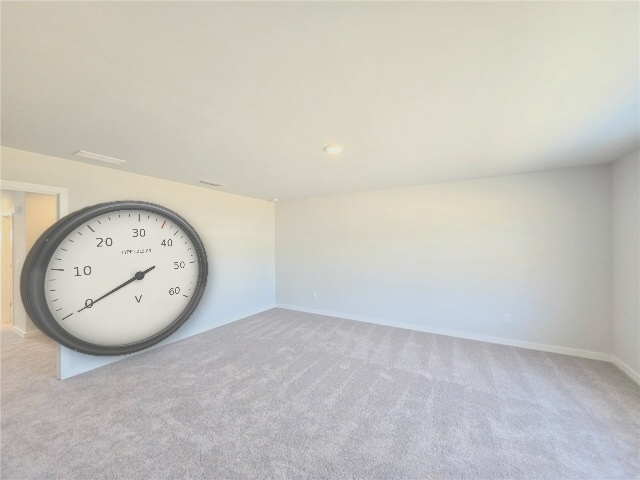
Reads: 0V
